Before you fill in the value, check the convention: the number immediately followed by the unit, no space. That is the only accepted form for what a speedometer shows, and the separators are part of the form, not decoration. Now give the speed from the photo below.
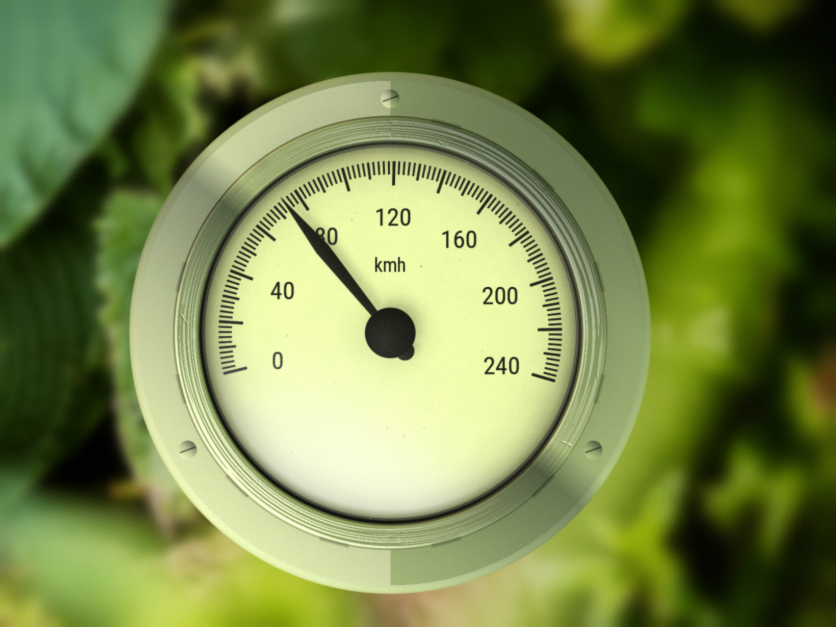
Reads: 74km/h
